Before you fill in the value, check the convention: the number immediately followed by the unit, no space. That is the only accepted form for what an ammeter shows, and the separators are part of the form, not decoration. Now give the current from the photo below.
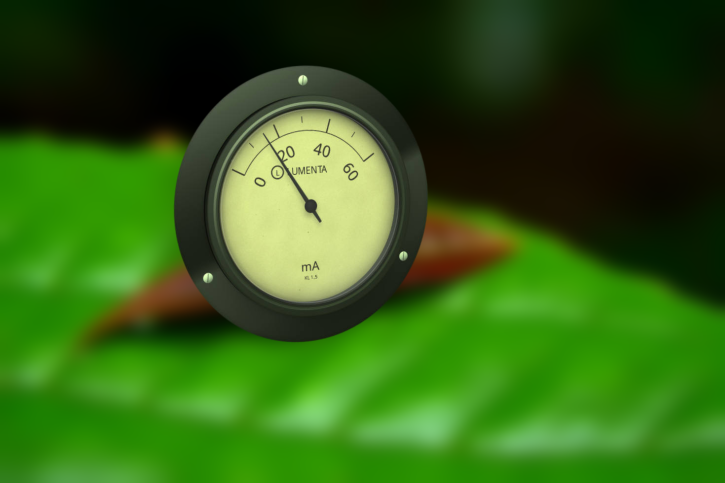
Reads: 15mA
